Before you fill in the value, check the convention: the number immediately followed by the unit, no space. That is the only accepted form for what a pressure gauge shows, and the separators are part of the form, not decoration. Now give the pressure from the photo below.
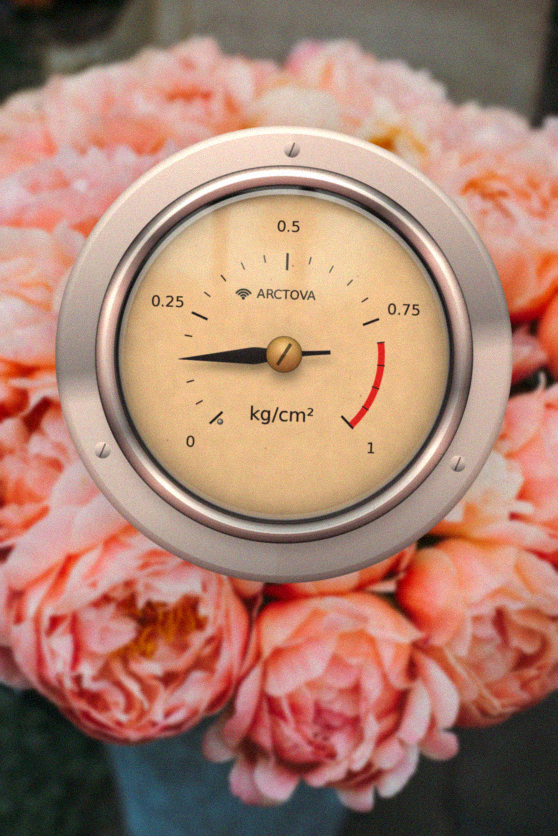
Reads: 0.15kg/cm²
